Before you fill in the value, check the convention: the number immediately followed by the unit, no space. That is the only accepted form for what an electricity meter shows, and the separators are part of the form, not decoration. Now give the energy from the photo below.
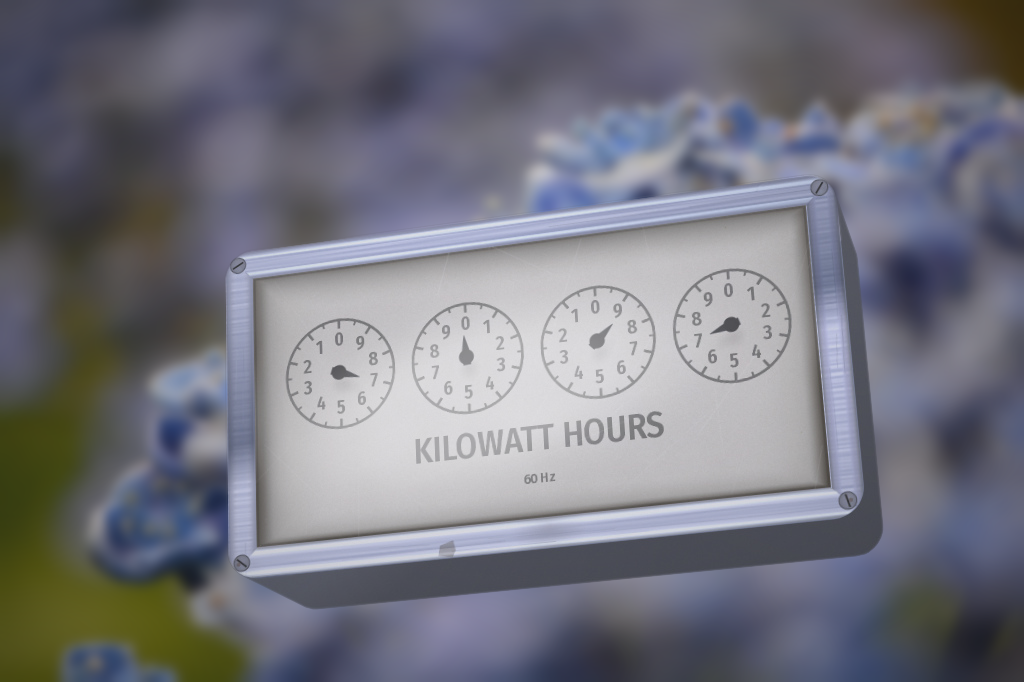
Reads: 6987kWh
